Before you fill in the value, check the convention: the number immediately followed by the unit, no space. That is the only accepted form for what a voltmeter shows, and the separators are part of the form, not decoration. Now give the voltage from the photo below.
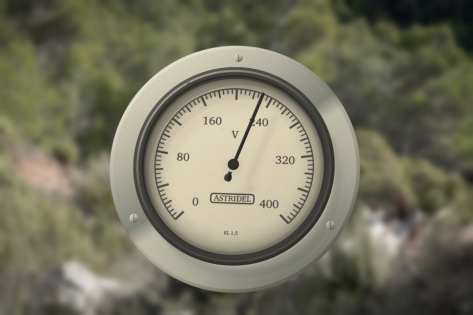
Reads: 230V
